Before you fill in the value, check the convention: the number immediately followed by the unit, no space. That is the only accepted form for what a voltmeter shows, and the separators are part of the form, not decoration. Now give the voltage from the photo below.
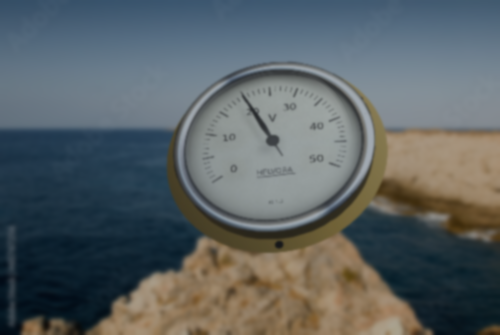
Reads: 20V
